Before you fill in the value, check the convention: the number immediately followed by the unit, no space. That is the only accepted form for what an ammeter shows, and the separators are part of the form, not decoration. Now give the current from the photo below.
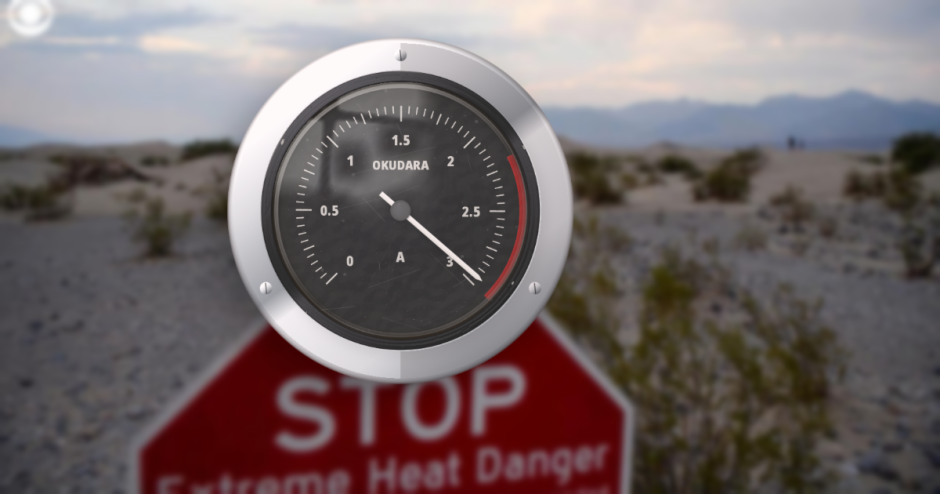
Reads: 2.95A
